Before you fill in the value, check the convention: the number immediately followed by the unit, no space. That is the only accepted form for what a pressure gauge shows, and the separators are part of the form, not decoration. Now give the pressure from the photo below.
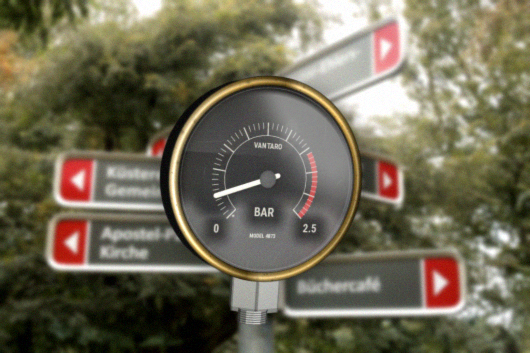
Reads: 0.25bar
